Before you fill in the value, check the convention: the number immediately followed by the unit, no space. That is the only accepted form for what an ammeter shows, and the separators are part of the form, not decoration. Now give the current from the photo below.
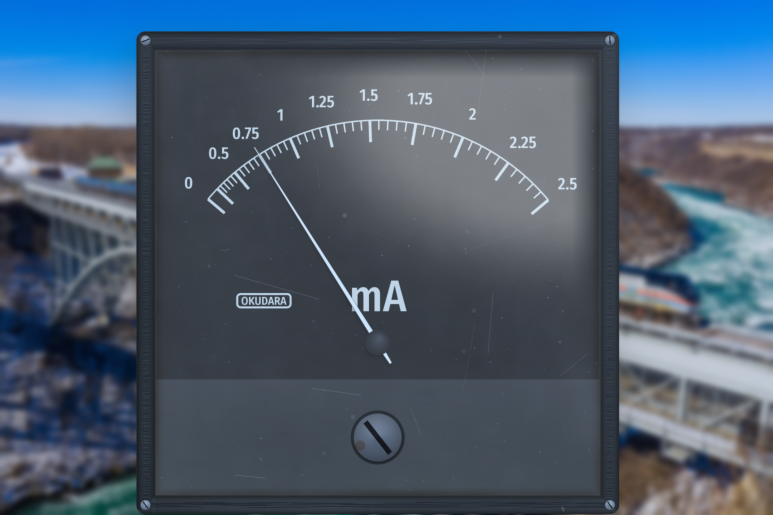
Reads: 0.75mA
